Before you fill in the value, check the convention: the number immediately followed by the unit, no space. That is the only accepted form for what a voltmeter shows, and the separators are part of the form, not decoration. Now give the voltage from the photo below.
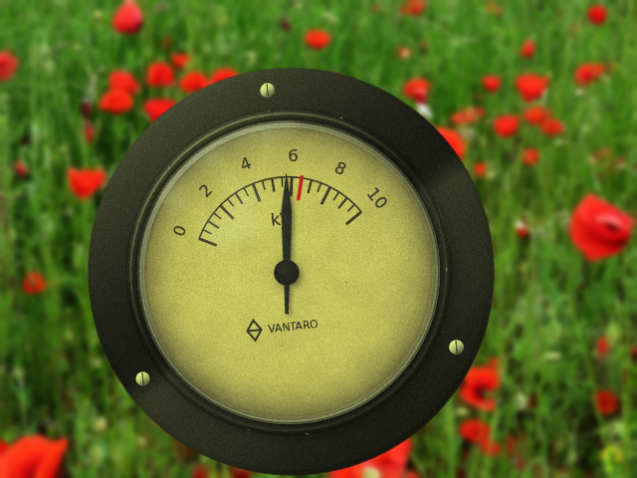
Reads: 5.75kV
